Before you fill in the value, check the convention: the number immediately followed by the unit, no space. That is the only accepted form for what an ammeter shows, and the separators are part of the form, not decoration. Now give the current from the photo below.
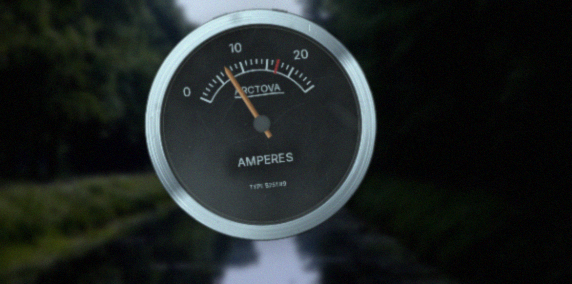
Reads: 7A
